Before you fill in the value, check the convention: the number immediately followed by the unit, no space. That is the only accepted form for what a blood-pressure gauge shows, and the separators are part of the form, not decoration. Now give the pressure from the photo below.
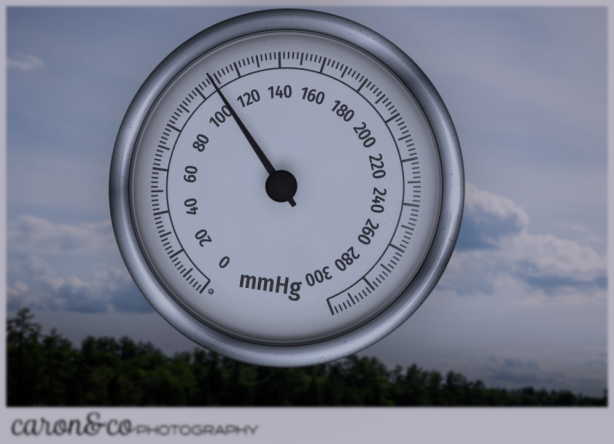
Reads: 108mmHg
